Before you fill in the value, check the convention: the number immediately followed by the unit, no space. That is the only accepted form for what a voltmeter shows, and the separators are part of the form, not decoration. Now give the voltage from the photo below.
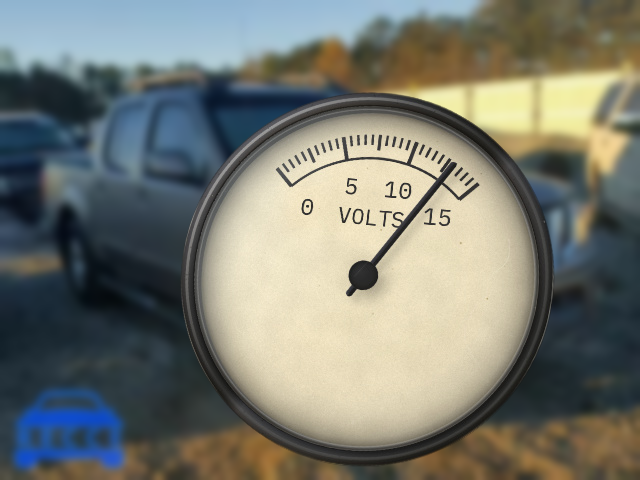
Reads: 13V
